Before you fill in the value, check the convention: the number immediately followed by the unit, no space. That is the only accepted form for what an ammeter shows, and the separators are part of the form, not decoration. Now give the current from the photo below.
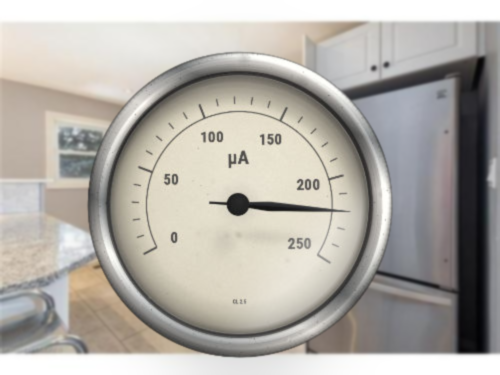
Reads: 220µA
